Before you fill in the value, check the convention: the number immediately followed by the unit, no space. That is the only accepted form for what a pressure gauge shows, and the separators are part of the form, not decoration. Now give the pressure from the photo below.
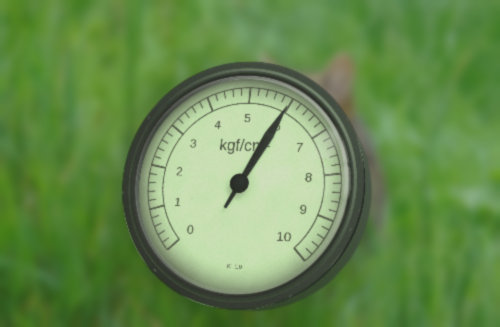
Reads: 6kg/cm²
